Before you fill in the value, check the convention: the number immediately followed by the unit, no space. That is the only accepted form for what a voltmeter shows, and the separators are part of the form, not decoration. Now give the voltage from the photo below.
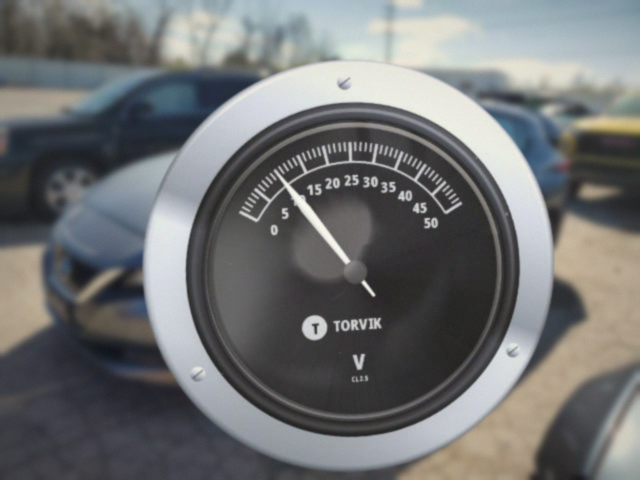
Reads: 10V
